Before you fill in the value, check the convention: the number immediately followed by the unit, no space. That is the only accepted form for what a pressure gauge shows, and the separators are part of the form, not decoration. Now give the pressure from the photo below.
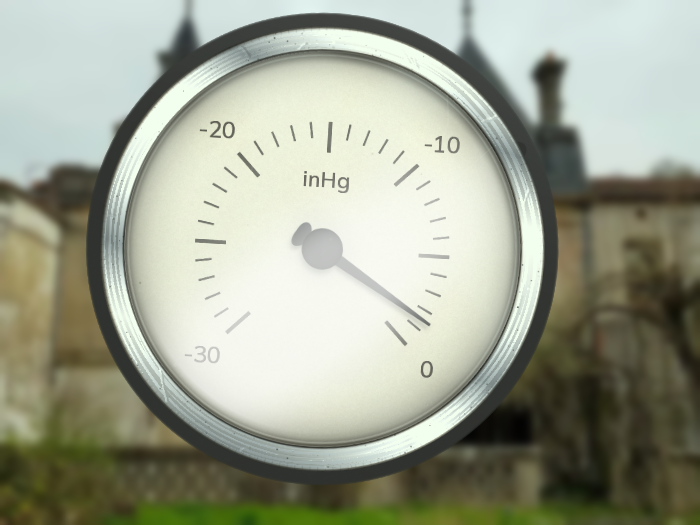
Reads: -1.5inHg
